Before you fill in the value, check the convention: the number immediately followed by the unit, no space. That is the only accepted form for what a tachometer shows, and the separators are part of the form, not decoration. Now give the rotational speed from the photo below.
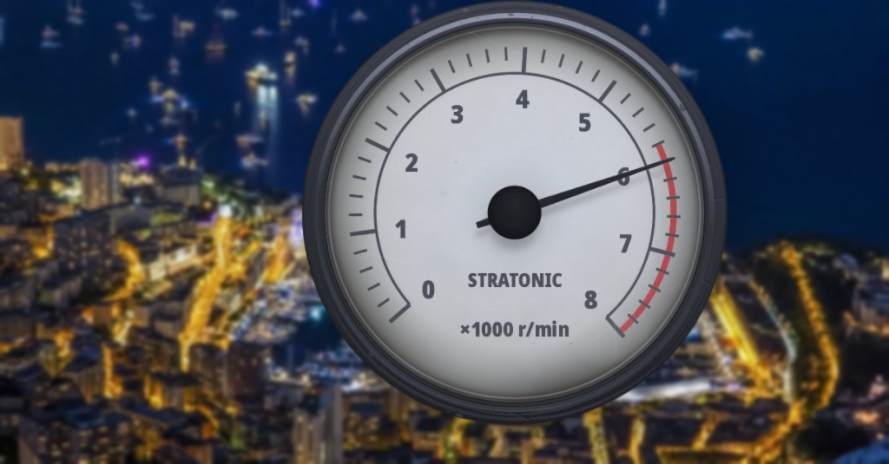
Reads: 6000rpm
